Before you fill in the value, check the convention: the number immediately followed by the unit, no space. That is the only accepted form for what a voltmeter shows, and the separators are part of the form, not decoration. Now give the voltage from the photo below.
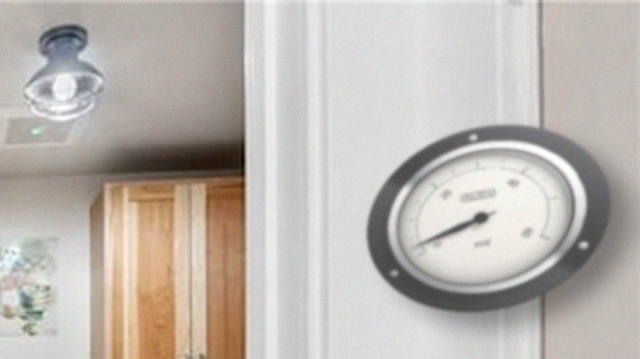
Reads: 2.5mV
